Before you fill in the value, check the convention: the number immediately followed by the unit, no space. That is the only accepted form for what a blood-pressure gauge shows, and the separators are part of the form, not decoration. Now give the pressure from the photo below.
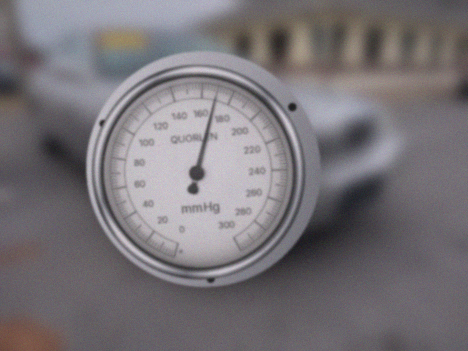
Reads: 170mmHg
